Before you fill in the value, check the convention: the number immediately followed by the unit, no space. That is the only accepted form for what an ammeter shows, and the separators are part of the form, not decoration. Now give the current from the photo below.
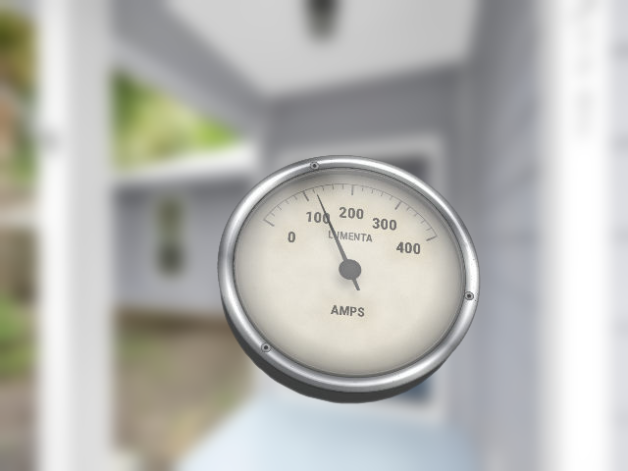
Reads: 120A
